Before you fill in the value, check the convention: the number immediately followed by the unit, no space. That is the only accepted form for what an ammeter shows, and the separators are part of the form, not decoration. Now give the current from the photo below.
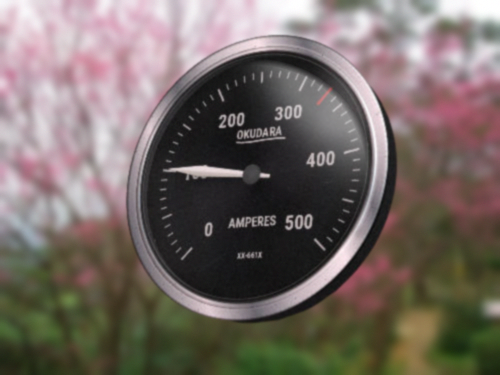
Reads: 100A
